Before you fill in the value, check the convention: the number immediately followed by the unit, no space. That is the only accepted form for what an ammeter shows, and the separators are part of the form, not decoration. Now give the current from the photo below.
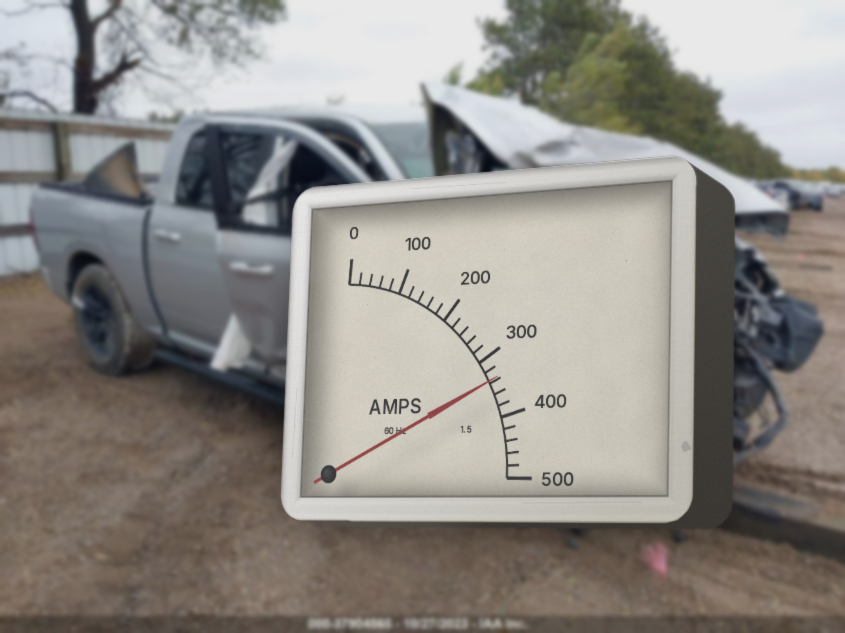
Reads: 340A
